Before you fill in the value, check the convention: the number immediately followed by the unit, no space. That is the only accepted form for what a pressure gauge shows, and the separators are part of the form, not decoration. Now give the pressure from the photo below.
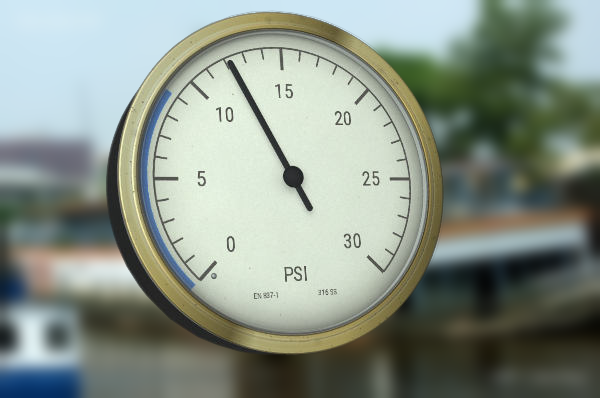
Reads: 12psi
